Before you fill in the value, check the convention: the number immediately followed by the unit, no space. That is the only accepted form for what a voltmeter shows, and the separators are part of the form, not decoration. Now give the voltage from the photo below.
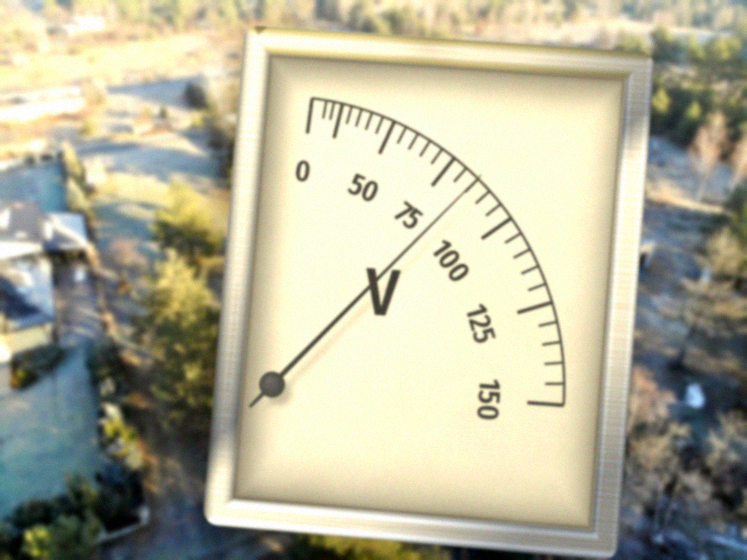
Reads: 85V
